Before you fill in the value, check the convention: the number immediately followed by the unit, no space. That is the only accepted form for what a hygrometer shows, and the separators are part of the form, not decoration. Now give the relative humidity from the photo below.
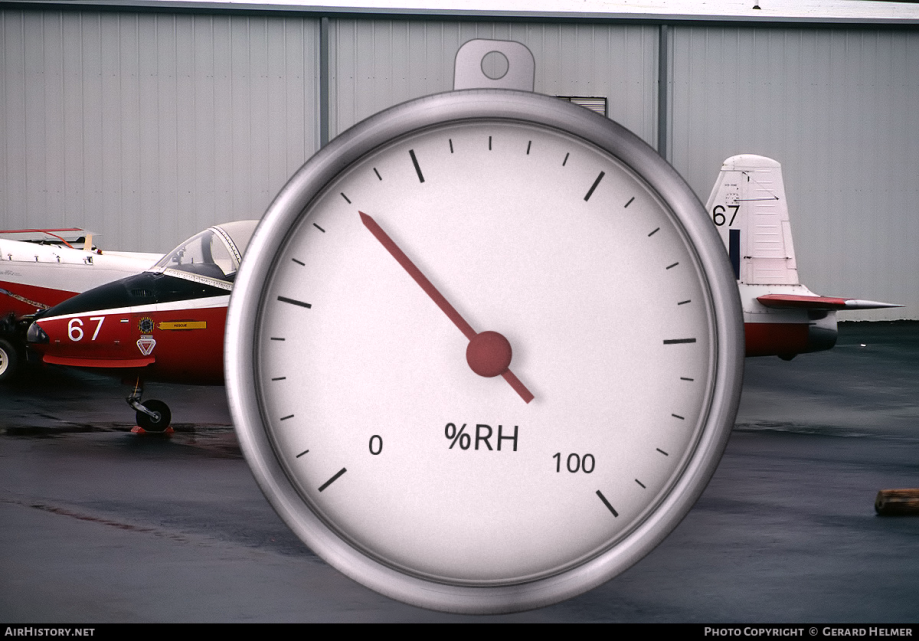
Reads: 32%
